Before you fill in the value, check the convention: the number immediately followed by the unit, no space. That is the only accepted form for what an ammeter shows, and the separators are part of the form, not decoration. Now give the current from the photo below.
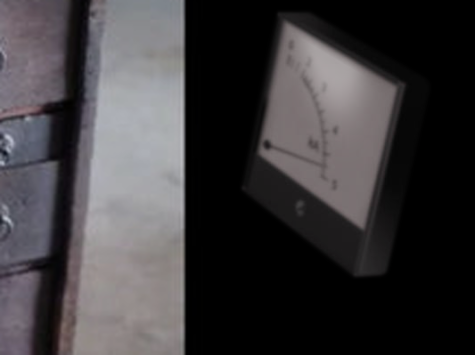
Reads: 4.75kA
